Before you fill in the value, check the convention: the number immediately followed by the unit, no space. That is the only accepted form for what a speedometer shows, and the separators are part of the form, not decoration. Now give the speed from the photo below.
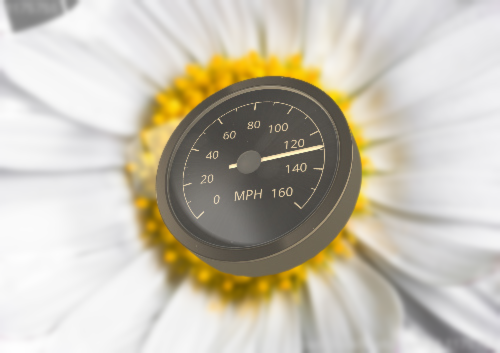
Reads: 130mph
